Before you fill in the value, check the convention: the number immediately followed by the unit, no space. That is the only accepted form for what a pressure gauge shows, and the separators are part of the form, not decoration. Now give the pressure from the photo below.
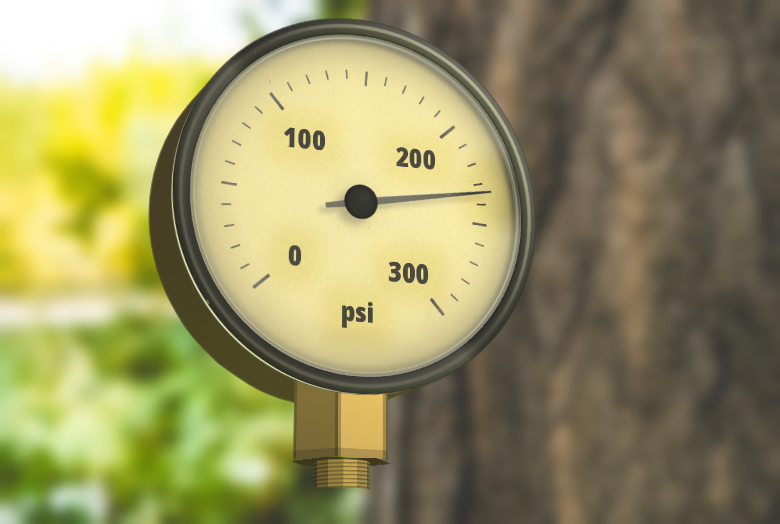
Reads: 235psi
